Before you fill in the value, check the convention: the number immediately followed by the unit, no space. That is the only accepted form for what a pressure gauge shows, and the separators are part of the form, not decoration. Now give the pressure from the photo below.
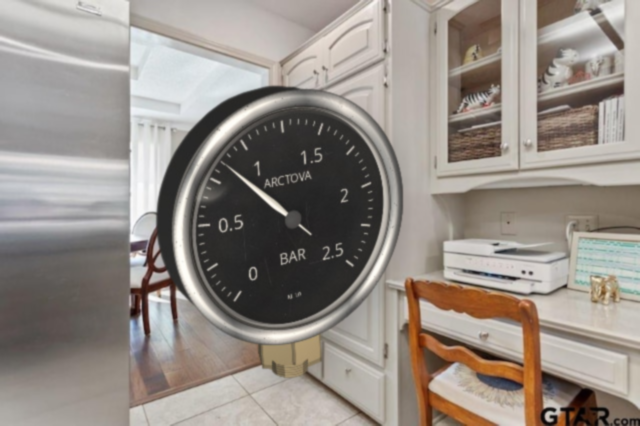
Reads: 0.85bar
